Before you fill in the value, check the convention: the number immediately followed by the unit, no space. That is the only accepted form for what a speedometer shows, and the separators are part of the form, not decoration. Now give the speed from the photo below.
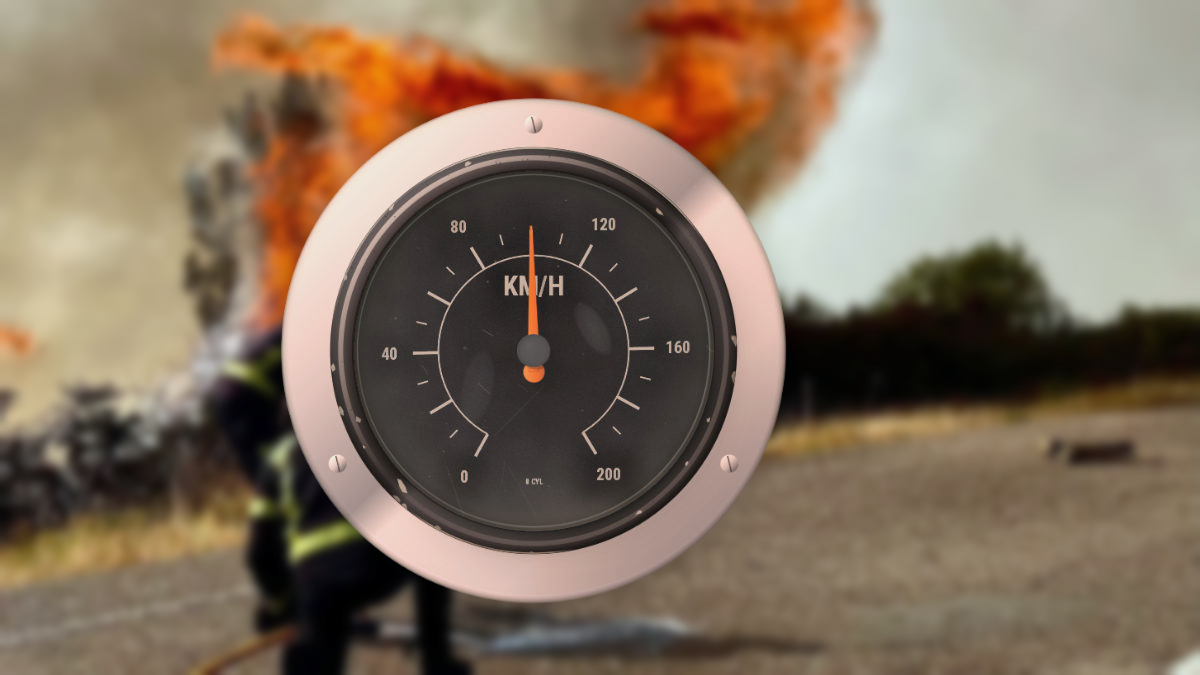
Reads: 100km/h
